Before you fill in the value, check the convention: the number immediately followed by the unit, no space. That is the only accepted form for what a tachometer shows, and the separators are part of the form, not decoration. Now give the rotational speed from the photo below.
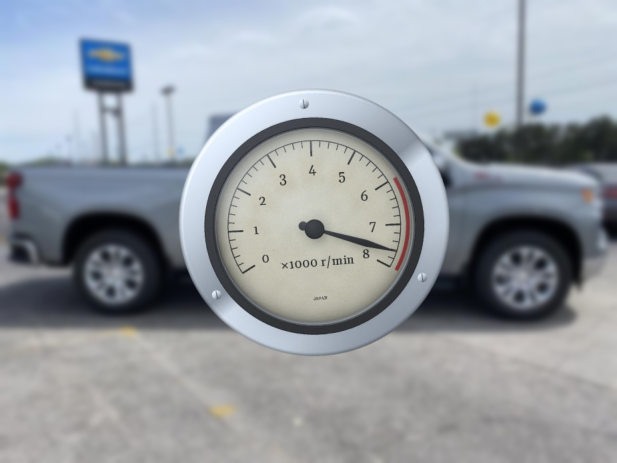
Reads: 7600rpm
